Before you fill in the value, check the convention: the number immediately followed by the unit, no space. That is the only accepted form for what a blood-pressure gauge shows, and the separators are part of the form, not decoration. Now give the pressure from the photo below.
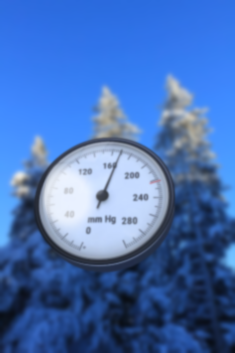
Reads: 170mmHg
